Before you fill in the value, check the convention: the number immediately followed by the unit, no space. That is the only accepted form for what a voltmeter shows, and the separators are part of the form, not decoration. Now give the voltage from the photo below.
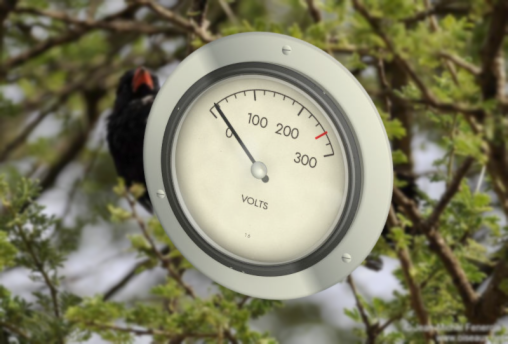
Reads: 20V
